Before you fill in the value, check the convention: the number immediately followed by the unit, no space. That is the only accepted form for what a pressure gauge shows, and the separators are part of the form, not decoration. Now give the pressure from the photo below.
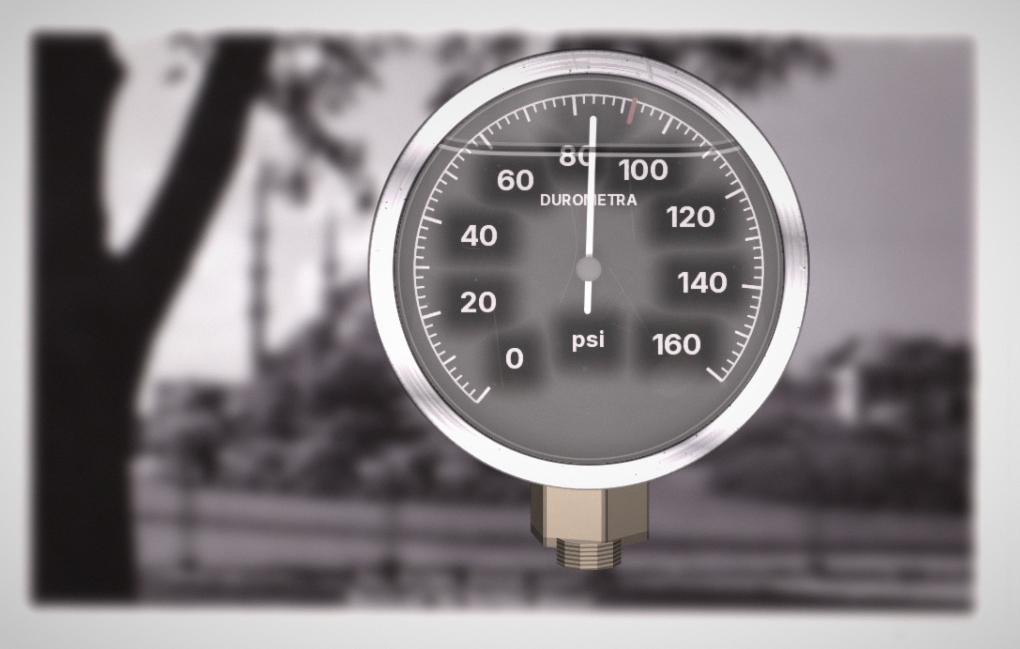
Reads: 84psi
